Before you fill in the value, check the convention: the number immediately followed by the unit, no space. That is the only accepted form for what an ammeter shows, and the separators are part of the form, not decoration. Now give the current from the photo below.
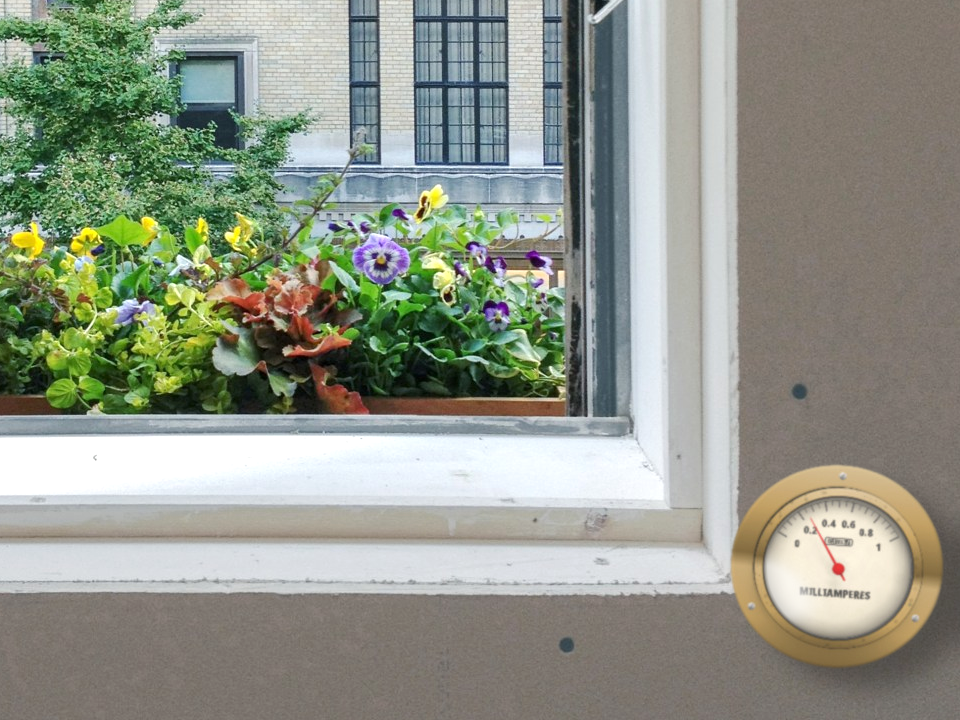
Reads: 0.25mA
